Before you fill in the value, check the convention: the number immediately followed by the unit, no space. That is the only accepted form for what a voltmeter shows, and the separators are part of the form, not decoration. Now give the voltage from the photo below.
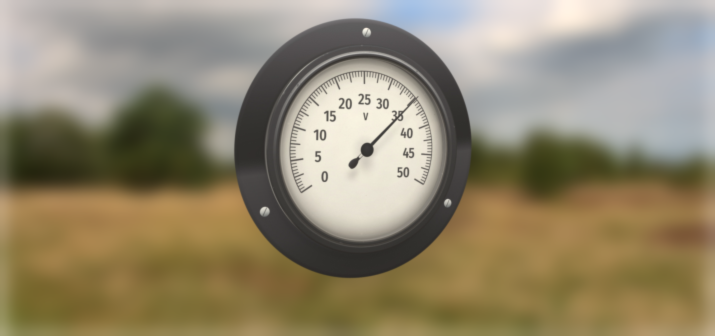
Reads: 35V
